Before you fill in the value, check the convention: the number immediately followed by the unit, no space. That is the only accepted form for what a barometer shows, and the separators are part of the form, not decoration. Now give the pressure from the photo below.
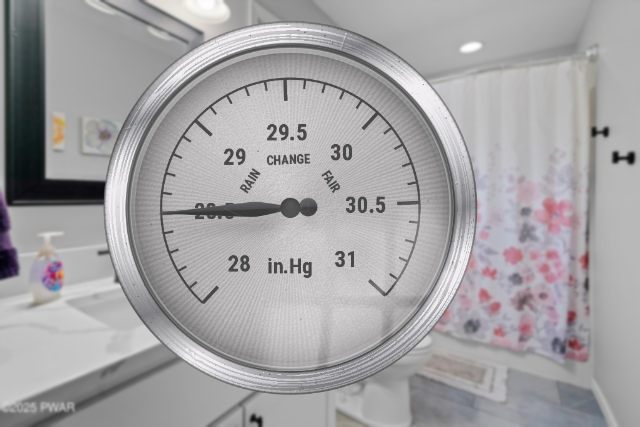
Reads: 28.5inHg
